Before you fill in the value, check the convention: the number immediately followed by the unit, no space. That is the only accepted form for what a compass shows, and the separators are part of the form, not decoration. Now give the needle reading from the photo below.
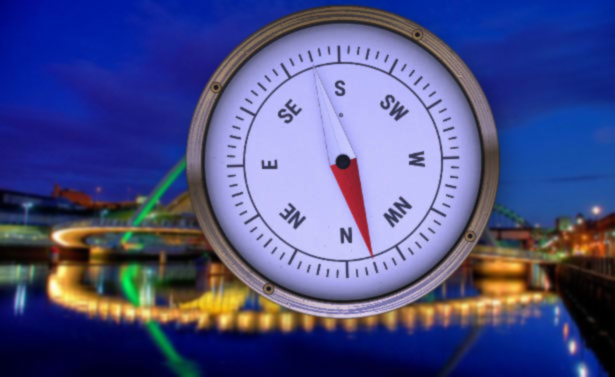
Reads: 345°
